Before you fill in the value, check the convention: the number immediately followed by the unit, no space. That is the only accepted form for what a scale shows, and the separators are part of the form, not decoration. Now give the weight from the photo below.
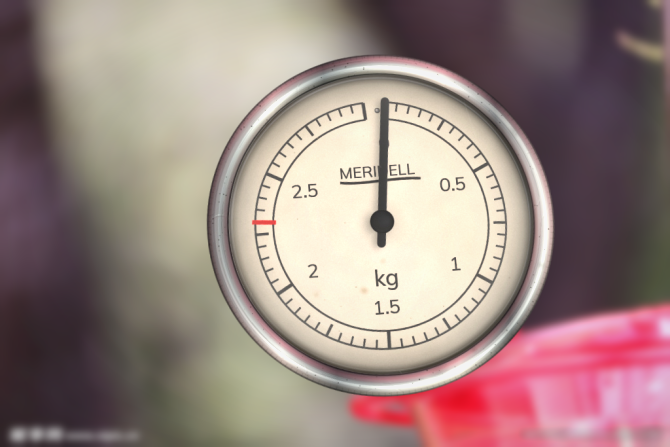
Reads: 0kg
